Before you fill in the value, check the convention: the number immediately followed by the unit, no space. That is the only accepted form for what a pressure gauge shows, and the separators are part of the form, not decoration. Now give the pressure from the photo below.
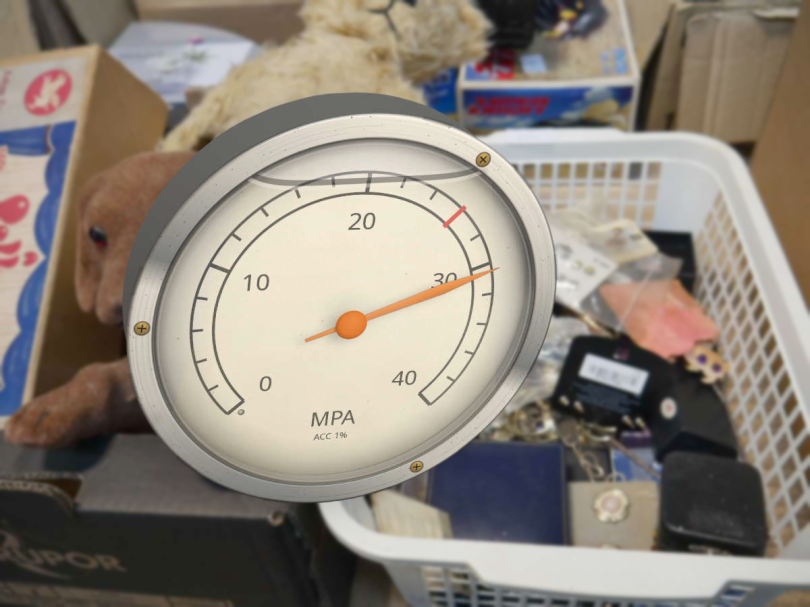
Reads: 30MPa
